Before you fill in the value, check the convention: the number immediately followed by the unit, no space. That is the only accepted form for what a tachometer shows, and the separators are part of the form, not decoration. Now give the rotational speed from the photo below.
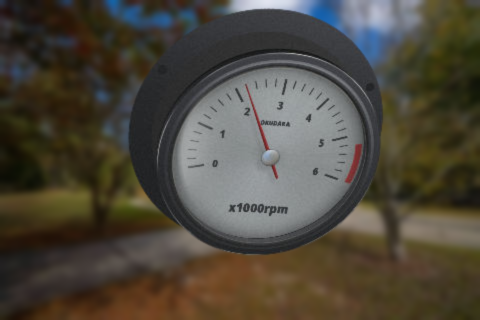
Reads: 2200rpm
